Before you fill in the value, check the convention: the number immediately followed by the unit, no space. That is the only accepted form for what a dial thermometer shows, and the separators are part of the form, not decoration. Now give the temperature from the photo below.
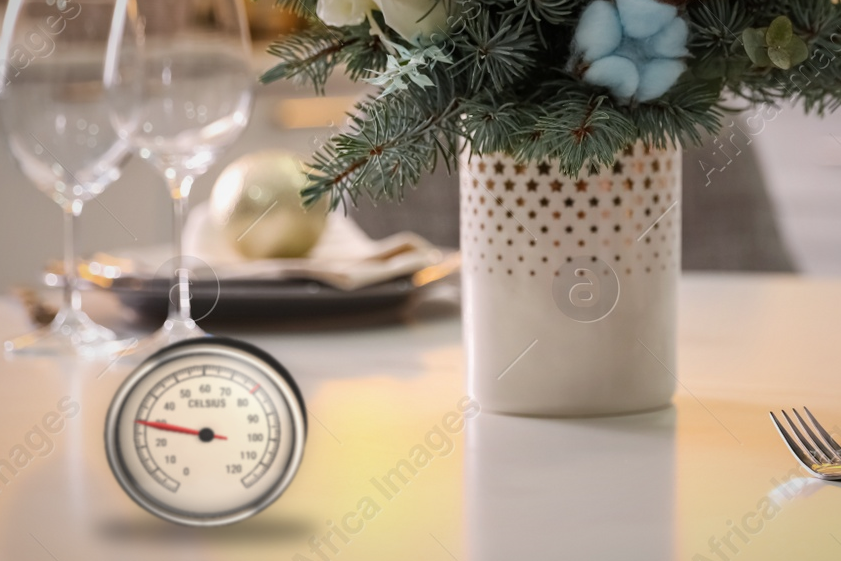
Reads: 30°C
